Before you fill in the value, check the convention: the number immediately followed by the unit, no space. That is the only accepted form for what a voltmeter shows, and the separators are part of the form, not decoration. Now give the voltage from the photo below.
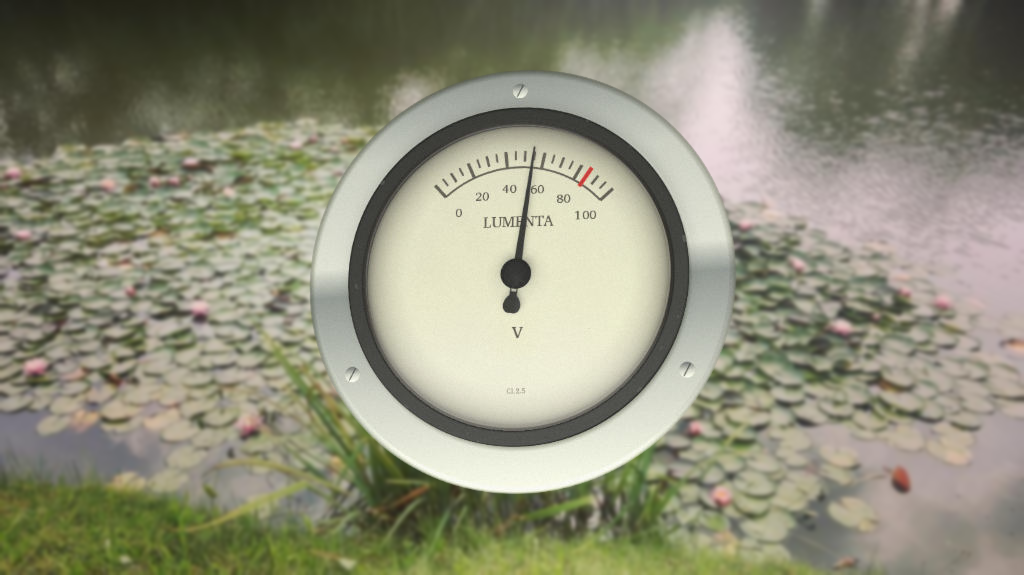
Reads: 55V
